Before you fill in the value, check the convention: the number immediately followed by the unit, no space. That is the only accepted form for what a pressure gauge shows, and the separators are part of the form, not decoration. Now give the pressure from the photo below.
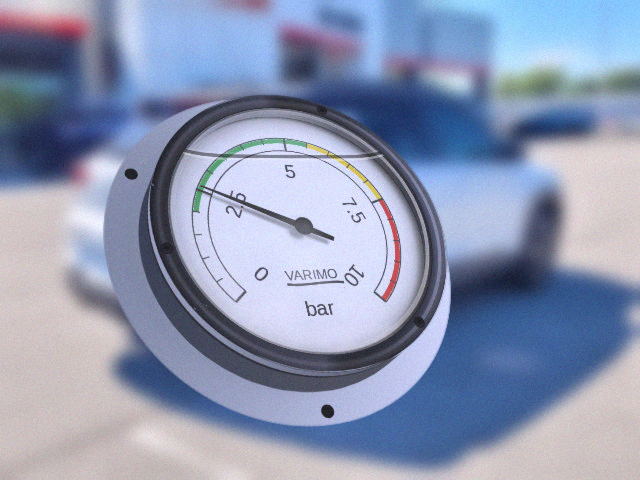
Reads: 2.5bar
